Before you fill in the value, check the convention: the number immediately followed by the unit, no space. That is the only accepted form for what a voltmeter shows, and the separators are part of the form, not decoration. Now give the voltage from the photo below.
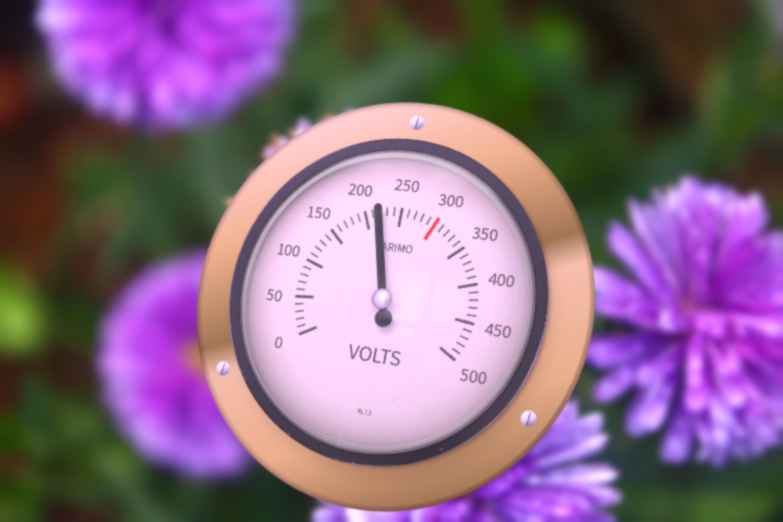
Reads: 220V
